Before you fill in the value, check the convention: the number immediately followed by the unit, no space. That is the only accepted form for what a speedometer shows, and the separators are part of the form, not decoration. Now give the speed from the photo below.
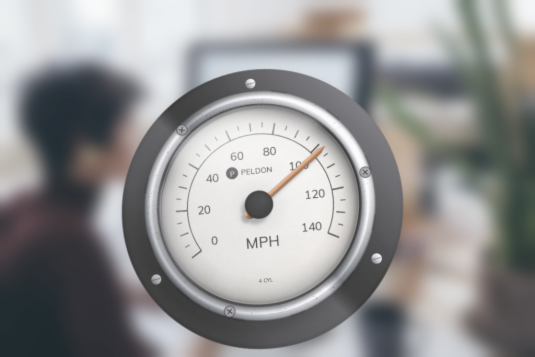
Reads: 102.5mph
